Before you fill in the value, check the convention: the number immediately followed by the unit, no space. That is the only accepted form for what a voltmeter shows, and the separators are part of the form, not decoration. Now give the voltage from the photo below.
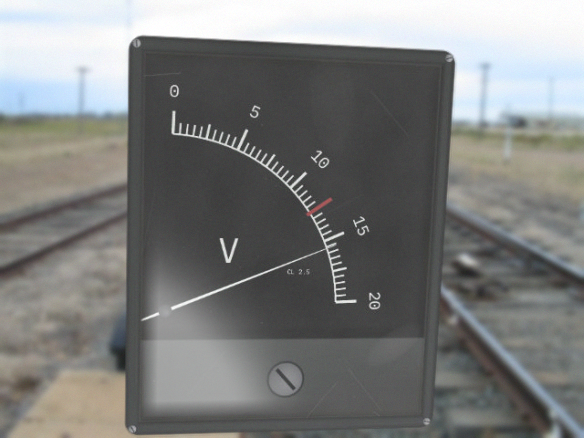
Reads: 15.5V
